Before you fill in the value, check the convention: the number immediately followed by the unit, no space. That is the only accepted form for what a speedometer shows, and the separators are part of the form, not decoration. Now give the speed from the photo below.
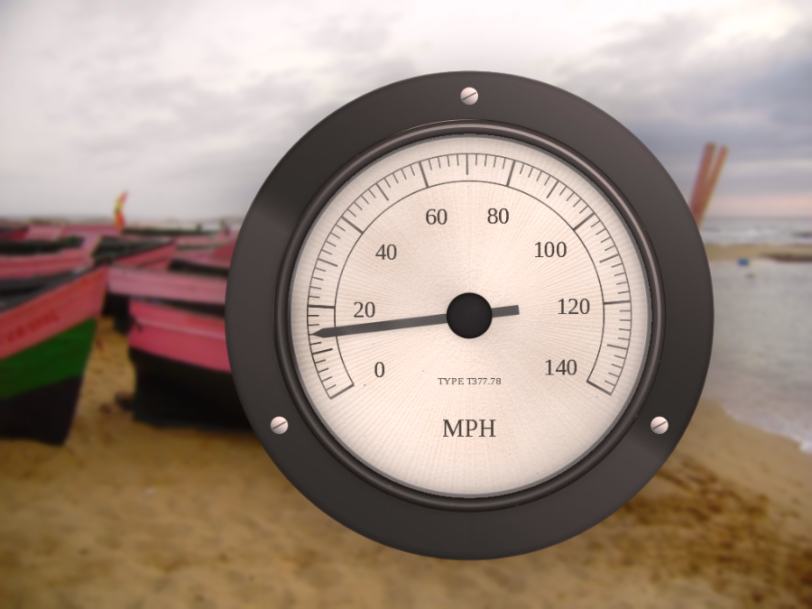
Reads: 14mph
